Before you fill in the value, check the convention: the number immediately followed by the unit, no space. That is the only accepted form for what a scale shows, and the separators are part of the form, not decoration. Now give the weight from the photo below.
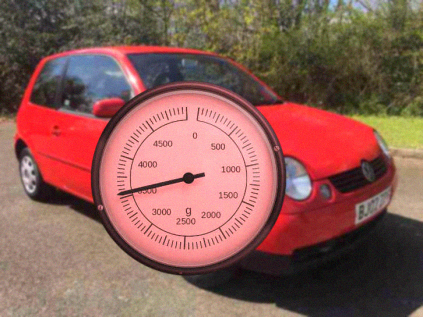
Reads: 3550g
